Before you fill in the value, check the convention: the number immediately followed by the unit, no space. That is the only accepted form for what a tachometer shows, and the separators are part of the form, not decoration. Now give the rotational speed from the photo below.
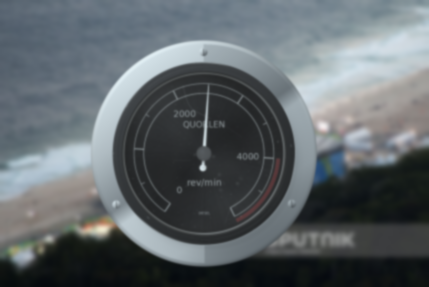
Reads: 2500rpm
